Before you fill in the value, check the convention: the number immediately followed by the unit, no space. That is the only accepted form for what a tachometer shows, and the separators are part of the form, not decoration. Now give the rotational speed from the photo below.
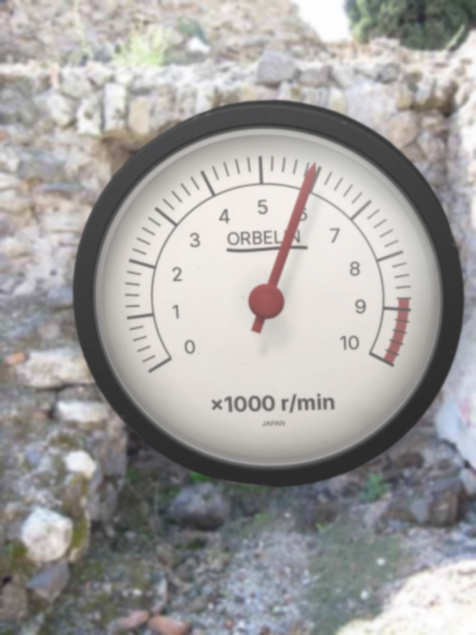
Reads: 5900rpm
